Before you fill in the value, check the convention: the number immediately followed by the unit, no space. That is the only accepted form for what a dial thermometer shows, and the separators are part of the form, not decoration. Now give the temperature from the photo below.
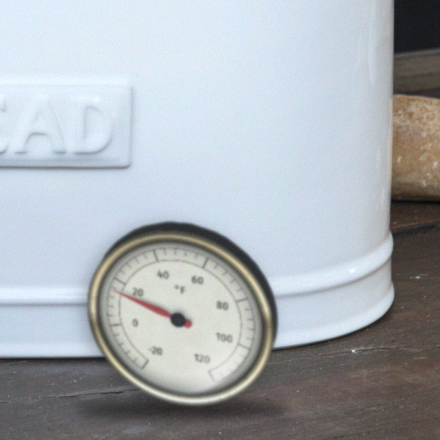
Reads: 16°F
